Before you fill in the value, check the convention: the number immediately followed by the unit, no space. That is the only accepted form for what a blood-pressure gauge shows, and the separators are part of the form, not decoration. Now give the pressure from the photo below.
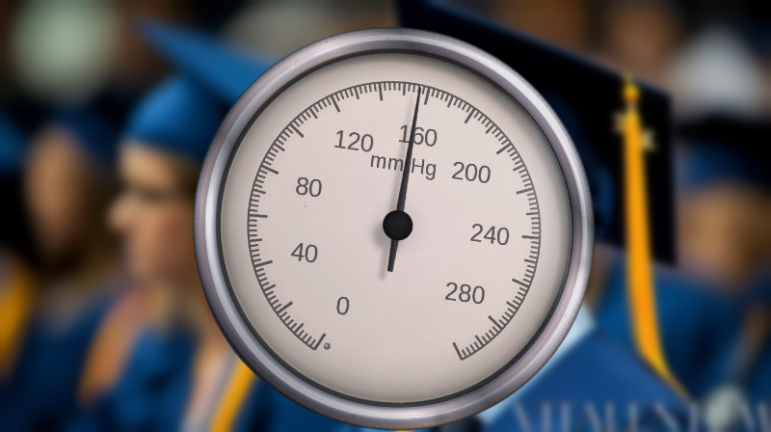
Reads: 156mmHg
